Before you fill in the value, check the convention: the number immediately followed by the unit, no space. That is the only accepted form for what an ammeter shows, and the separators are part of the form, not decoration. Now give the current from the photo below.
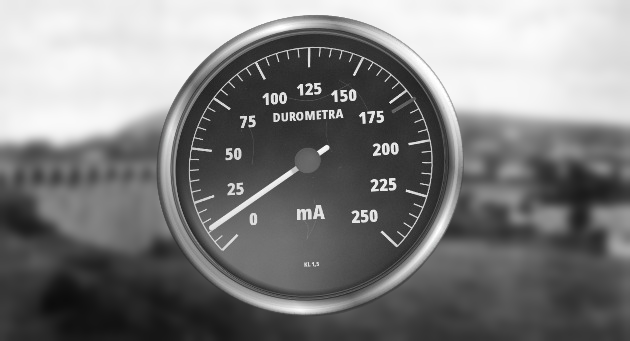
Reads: 10mA
